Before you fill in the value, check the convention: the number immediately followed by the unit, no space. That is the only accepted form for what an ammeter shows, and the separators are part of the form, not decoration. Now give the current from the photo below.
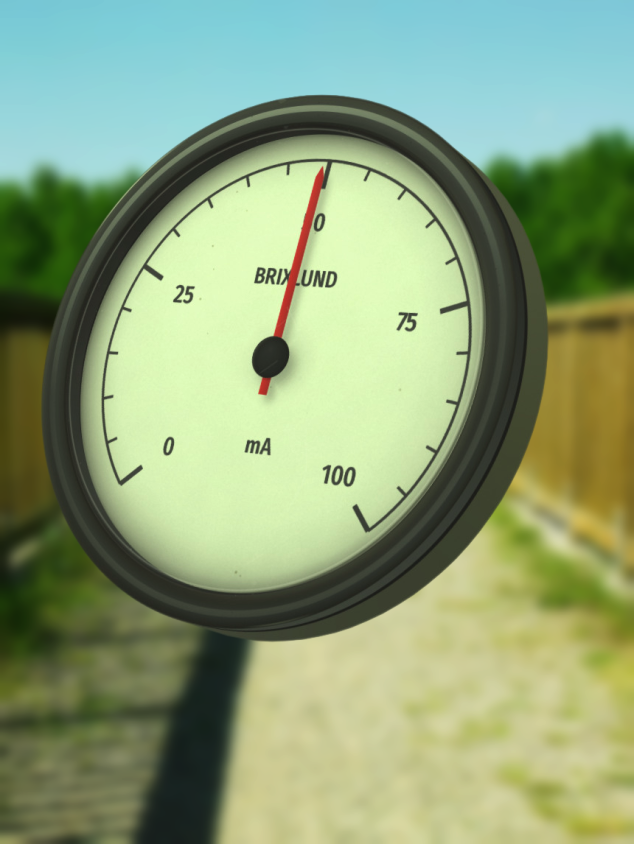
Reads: 50mA
